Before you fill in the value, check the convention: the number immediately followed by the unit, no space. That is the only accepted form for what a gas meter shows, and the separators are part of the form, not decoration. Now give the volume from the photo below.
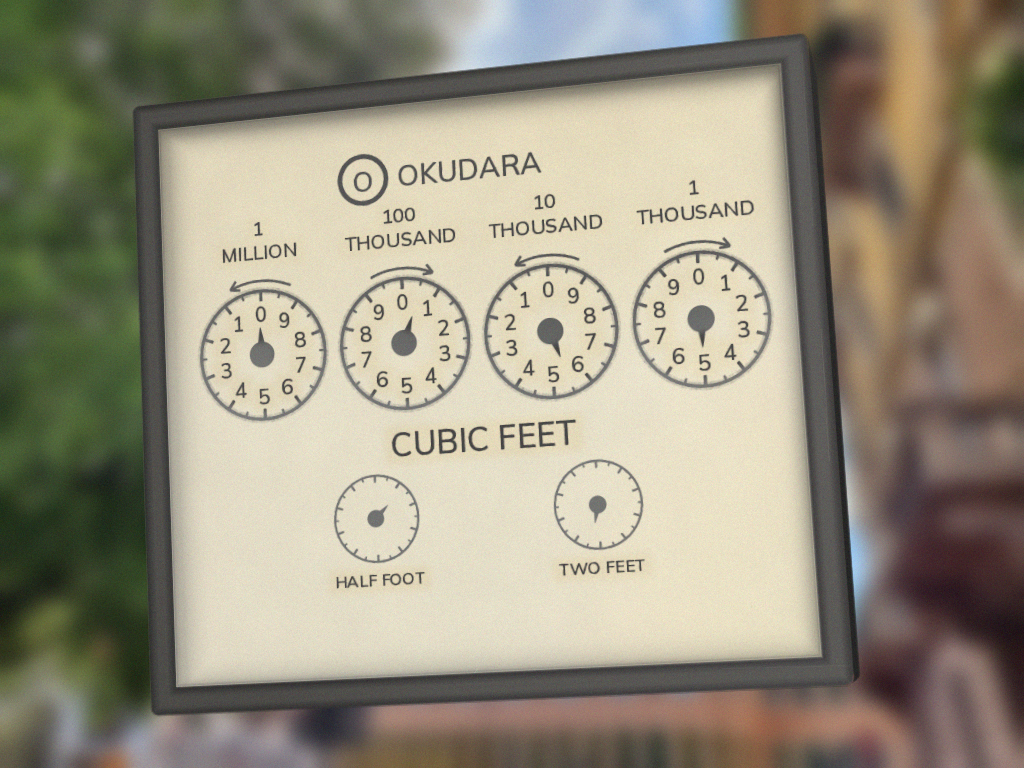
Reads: 5500ft³
